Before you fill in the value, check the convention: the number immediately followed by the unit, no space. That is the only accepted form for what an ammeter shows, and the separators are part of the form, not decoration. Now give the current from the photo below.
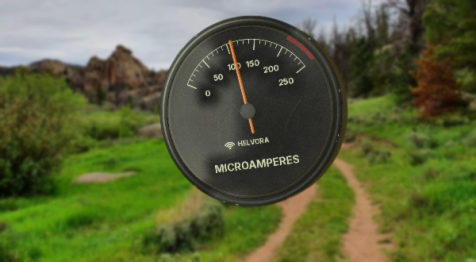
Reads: 110µA
